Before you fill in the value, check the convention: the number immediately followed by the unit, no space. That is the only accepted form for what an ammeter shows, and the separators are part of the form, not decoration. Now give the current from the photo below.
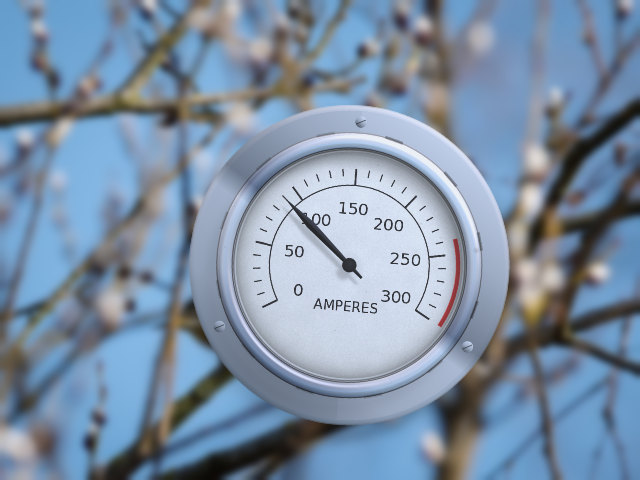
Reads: 90A
